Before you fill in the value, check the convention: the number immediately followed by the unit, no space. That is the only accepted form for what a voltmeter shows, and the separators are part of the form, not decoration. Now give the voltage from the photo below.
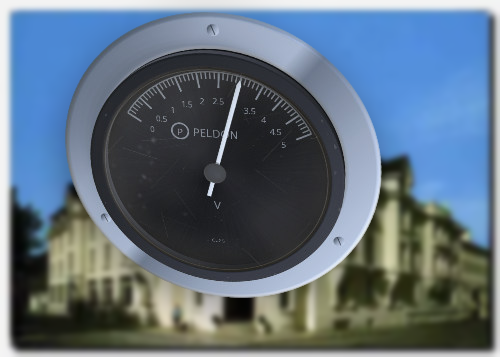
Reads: 3V
